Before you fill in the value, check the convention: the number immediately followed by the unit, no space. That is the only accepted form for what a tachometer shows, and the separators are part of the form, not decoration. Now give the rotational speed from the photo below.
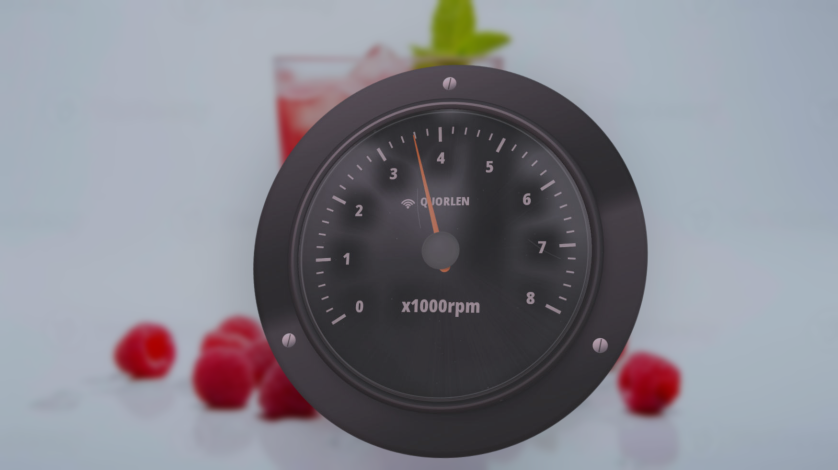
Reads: 3600rpm
